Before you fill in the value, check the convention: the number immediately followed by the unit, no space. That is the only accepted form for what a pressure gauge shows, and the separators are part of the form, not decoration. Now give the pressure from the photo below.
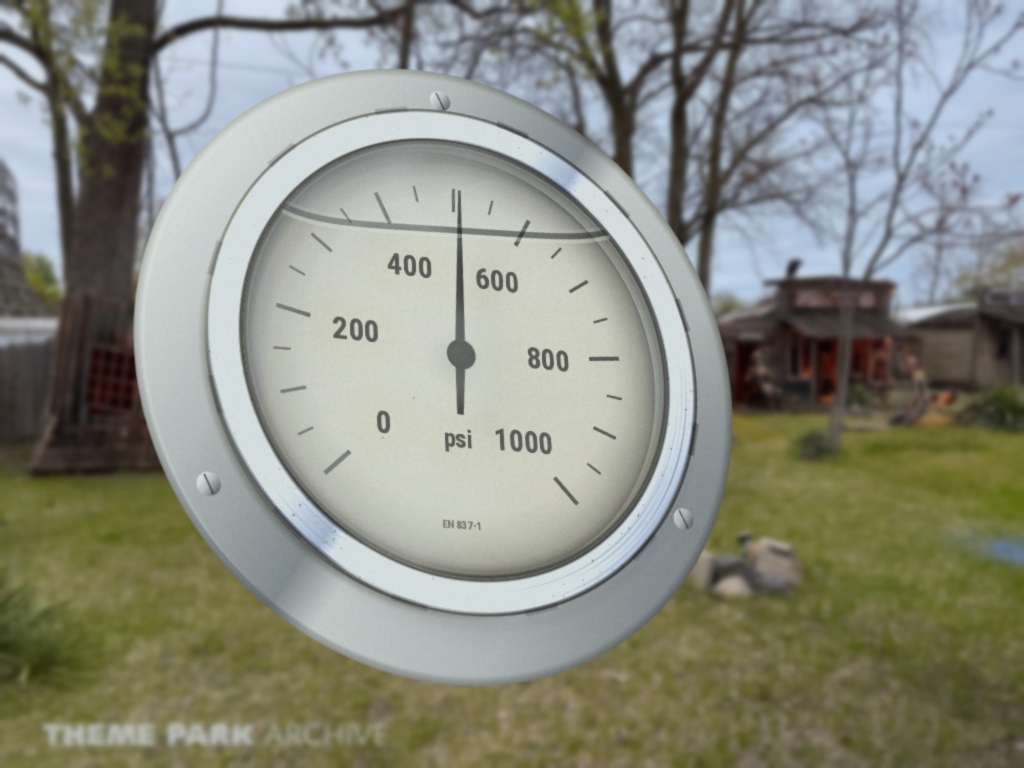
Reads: 500psi
